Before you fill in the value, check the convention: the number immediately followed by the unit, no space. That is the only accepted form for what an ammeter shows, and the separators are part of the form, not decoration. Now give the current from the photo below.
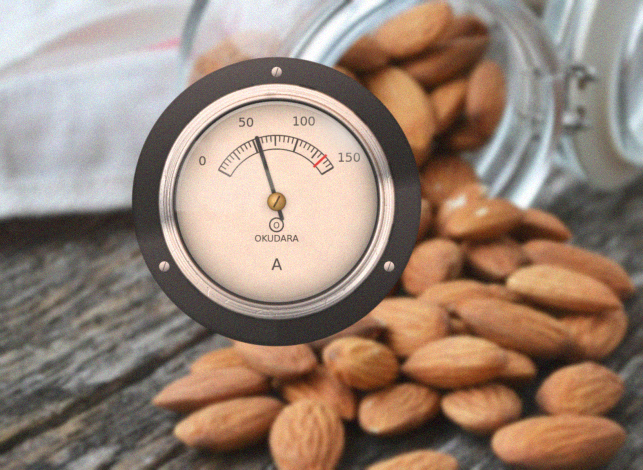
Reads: 55A
